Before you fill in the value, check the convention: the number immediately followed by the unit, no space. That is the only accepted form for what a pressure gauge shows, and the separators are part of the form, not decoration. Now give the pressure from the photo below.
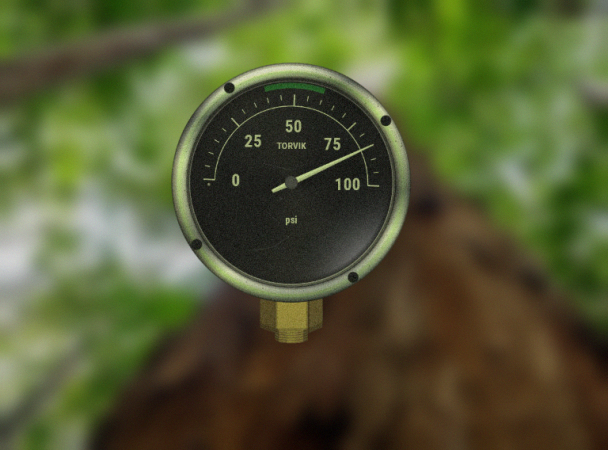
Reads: 85psi
